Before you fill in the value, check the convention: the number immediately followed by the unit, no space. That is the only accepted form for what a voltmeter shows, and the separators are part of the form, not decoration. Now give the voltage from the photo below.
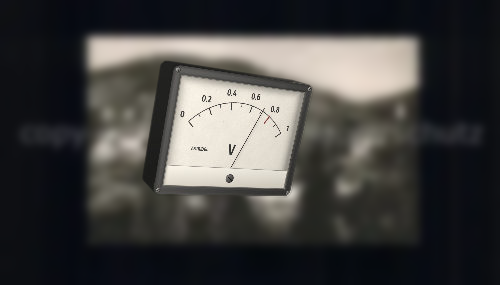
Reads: 0.7V
